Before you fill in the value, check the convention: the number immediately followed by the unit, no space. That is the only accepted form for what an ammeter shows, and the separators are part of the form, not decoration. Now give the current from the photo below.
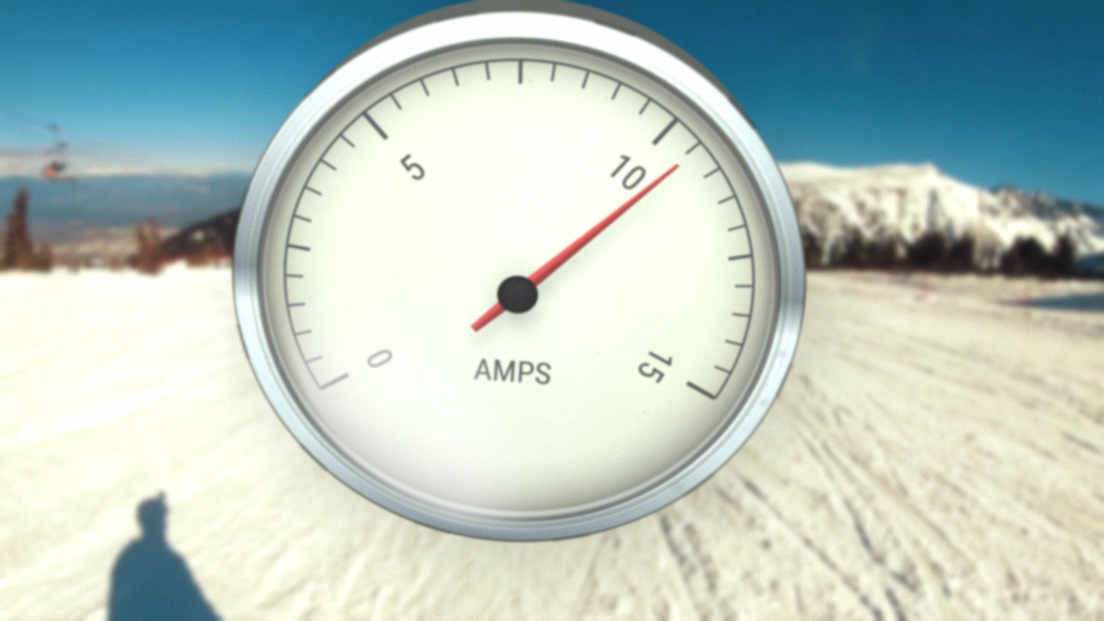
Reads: 10.5A
